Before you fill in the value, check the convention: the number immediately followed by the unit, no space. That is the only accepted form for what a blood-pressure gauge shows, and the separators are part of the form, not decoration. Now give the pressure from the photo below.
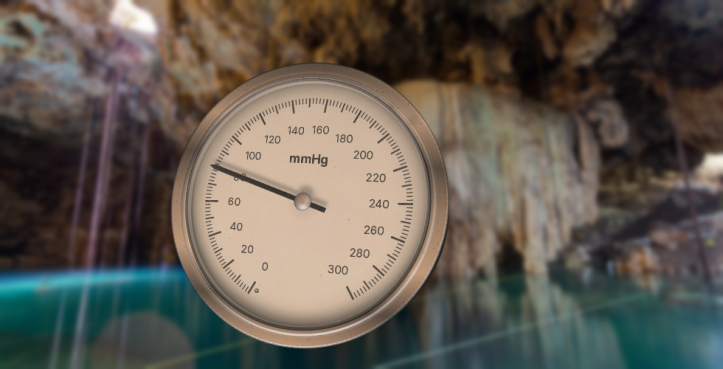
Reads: 80mmHg
